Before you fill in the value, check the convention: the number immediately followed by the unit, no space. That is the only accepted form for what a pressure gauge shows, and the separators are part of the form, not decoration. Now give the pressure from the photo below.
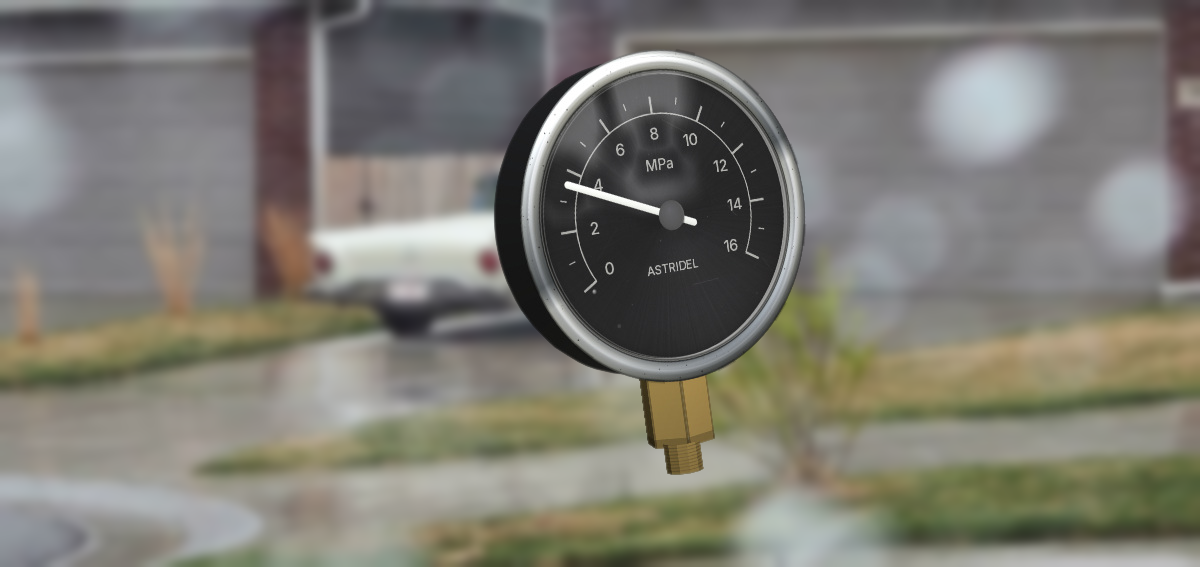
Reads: 3.5MPa
